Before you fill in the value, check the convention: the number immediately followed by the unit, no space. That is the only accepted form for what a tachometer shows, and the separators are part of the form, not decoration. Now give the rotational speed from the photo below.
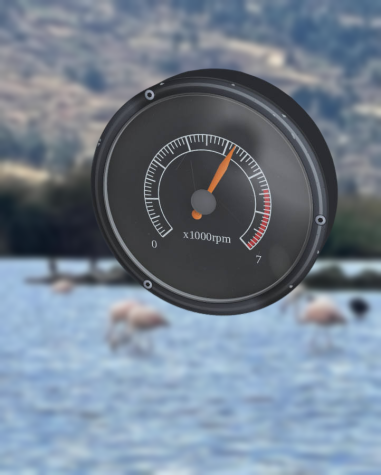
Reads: 4200rpm
